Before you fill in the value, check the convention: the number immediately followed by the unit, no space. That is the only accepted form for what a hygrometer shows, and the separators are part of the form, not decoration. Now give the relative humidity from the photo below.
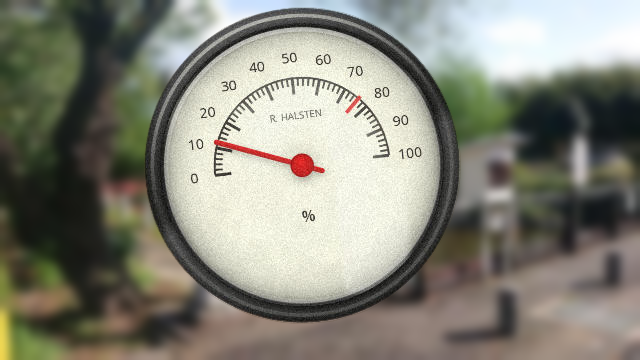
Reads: 12%
